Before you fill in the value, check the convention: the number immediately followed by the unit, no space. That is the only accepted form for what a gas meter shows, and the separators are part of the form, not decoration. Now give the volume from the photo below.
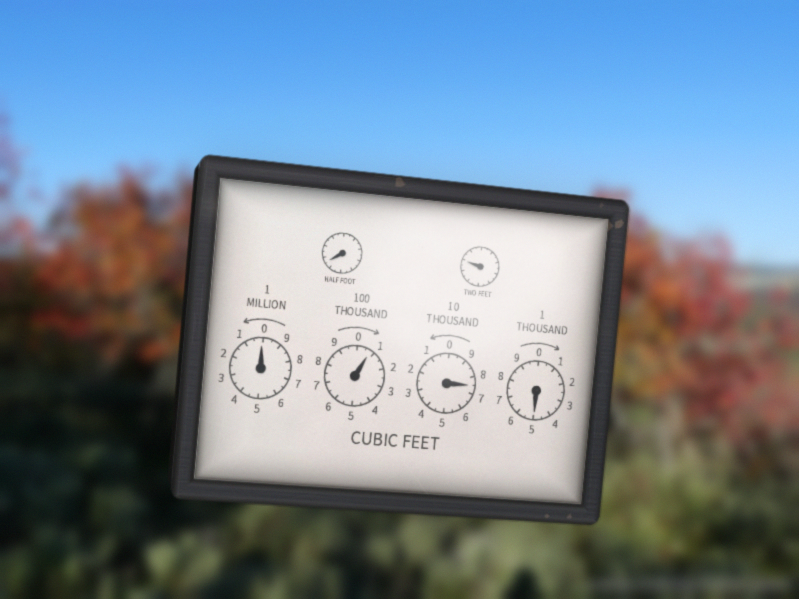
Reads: 7500ft³
